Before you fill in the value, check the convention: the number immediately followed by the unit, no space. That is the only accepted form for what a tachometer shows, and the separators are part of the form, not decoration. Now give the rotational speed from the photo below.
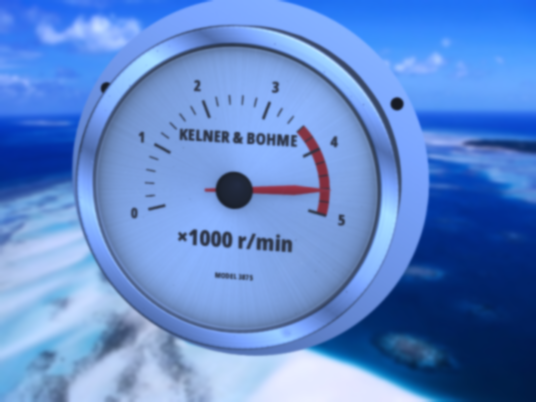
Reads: 4600rpm
